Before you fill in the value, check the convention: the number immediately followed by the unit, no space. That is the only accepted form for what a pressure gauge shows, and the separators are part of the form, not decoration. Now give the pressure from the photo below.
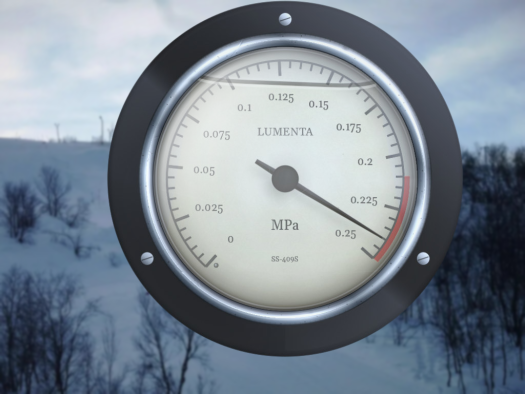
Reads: 0.24MPa
